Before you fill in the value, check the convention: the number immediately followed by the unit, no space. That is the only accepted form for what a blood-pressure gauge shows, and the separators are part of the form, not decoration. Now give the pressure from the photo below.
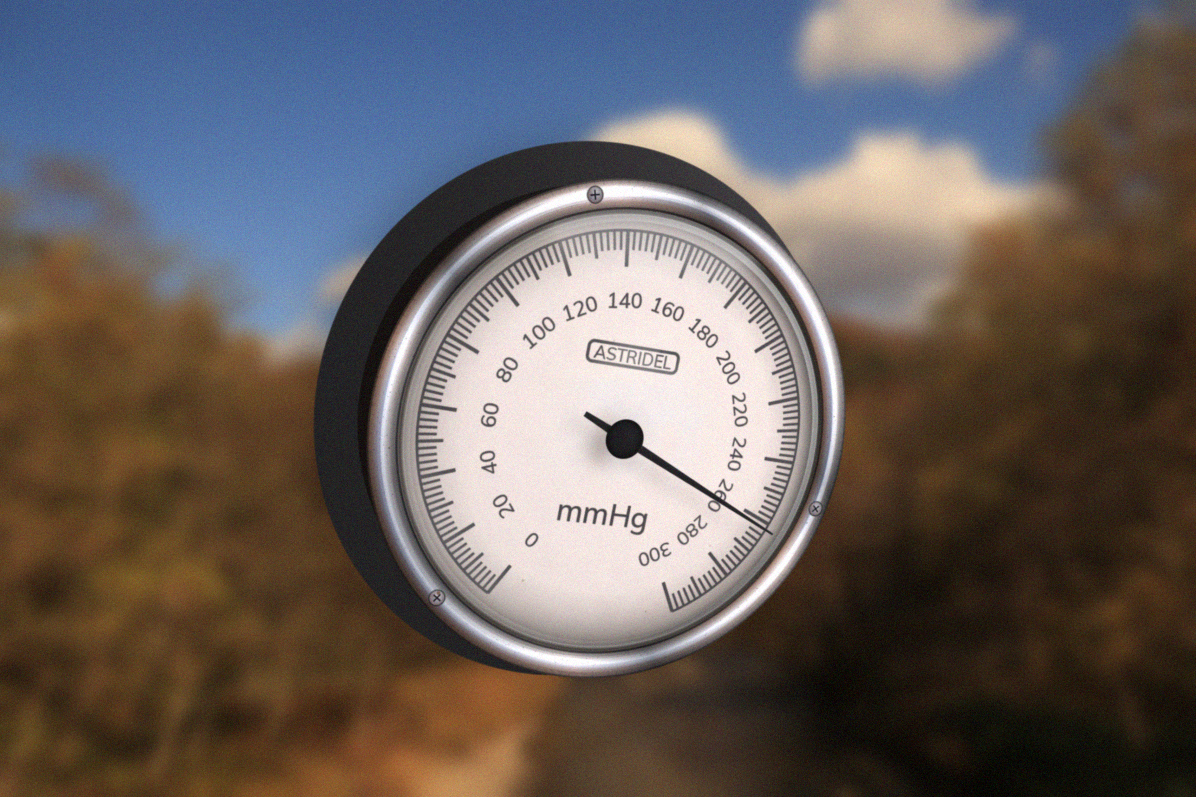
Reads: 262mmHg
